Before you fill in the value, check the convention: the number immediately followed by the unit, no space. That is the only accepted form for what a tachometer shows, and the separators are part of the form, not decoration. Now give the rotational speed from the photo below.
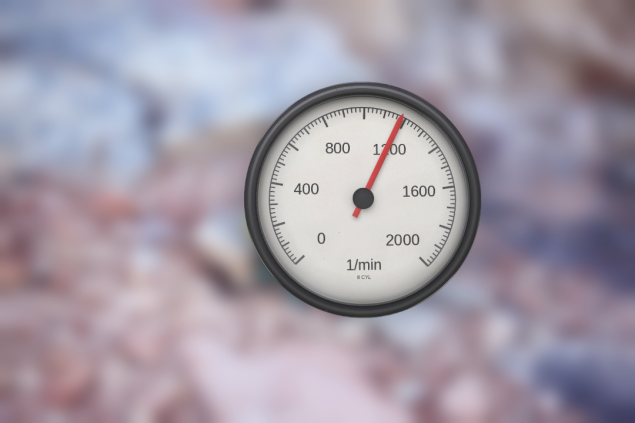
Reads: 1180rpm
